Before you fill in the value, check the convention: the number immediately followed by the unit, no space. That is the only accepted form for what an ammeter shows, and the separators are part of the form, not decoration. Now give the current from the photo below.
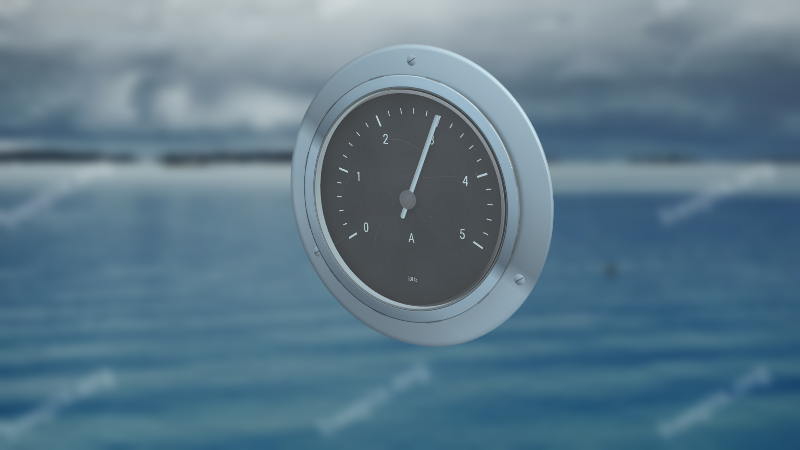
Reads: 3A
